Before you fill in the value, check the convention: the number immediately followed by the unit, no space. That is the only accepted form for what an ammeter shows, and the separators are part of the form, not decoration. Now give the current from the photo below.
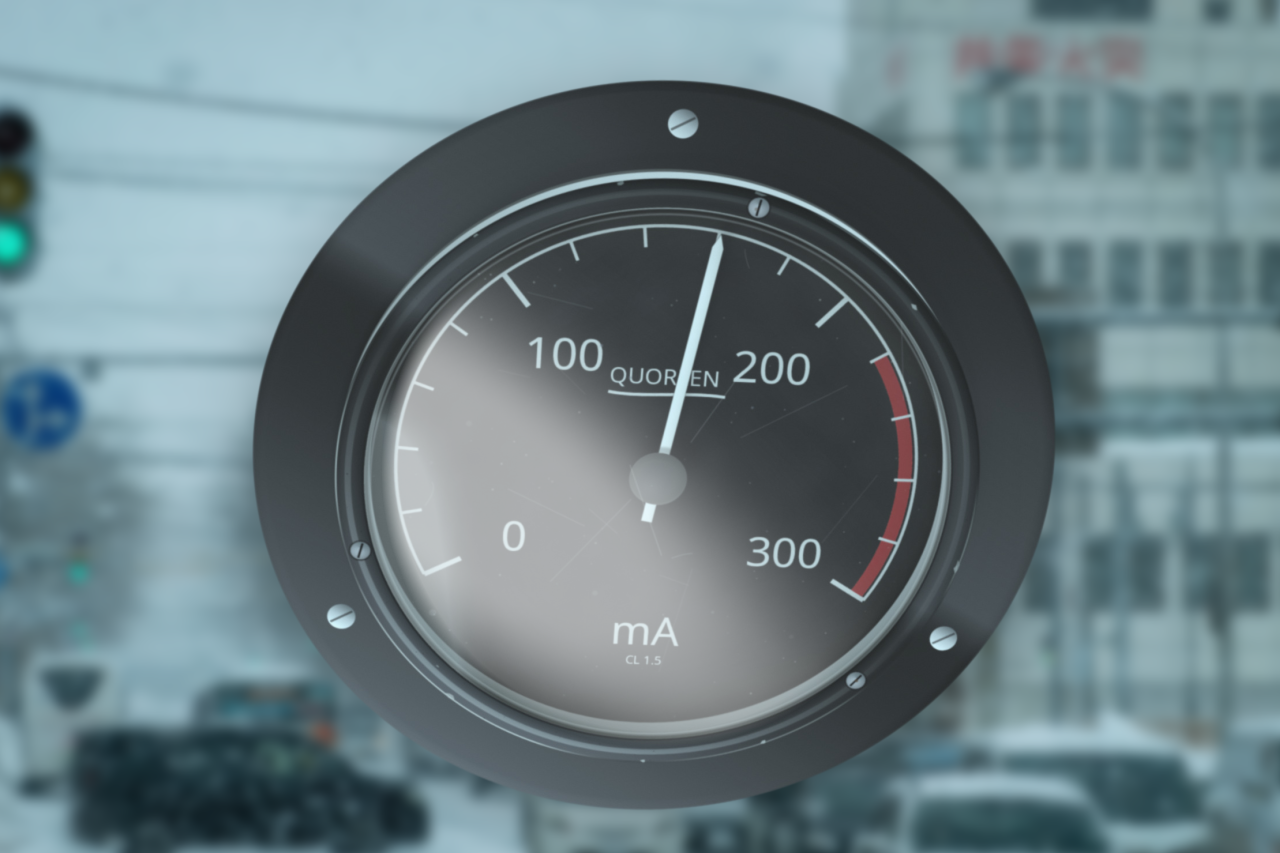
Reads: 160mA
